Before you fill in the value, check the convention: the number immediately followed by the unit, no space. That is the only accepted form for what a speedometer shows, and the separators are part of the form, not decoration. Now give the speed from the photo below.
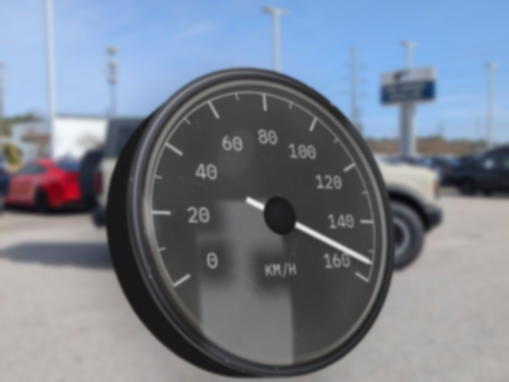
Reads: 155km/h
